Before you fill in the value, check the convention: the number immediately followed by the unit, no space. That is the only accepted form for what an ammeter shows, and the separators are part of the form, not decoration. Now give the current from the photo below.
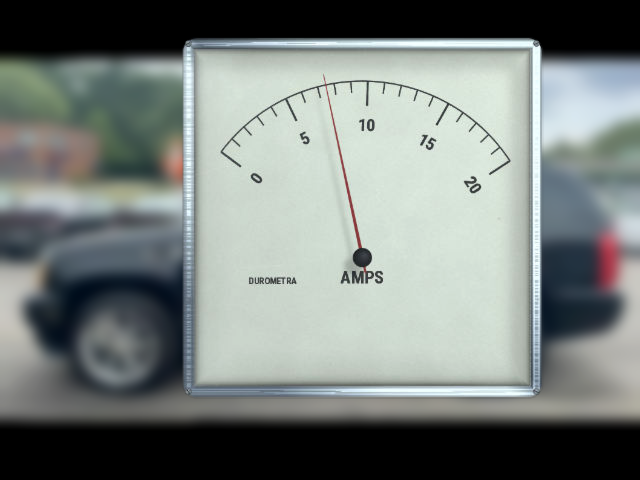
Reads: 7.5A
